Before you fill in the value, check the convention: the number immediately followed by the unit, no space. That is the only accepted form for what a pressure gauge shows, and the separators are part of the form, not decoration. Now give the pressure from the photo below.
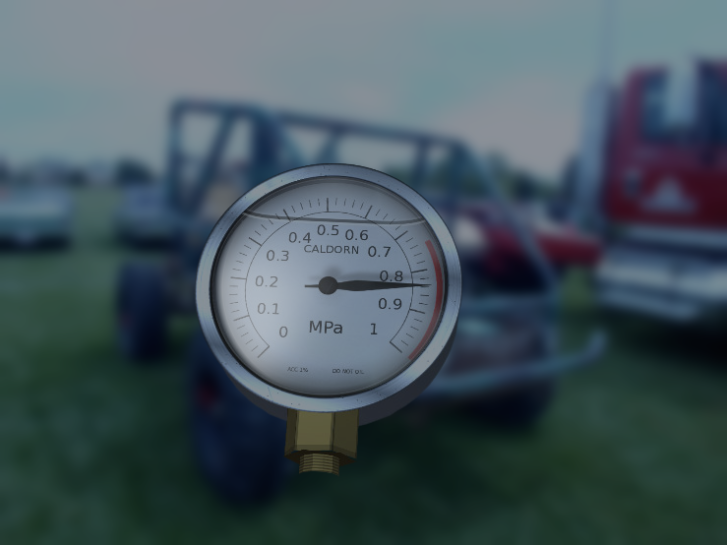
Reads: 0.84MPa
